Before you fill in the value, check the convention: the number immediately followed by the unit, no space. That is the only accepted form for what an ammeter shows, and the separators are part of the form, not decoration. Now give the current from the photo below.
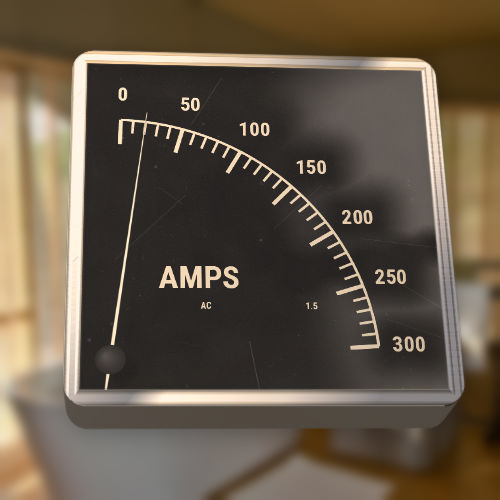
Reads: 20A
